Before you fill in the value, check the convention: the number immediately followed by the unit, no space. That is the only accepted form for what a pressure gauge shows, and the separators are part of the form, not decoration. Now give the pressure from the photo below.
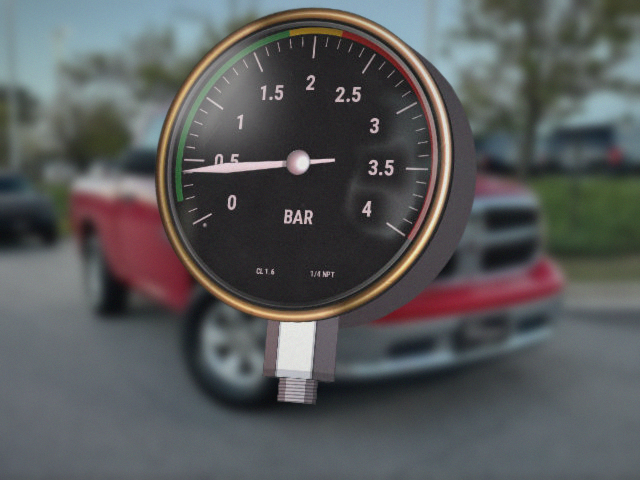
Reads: 0.4bar
